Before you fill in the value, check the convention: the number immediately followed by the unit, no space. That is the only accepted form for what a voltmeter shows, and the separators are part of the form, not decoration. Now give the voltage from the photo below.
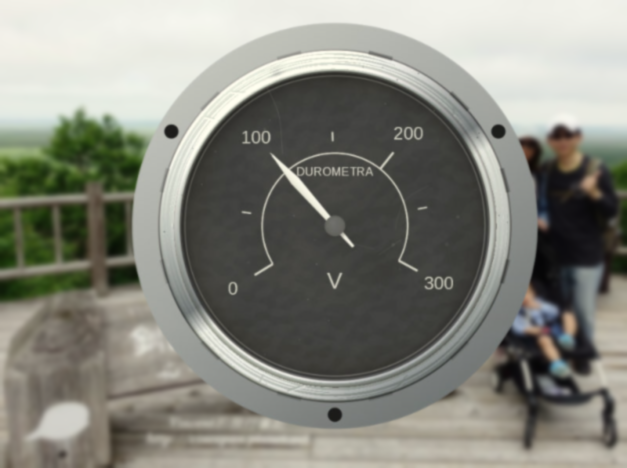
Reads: 100V
